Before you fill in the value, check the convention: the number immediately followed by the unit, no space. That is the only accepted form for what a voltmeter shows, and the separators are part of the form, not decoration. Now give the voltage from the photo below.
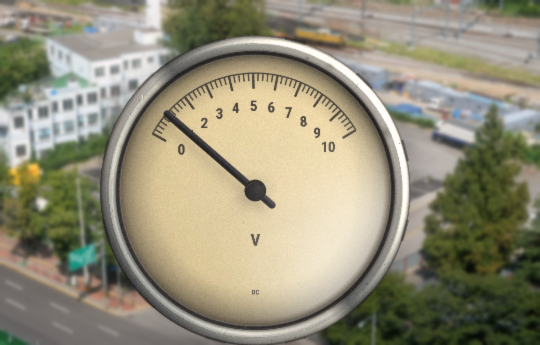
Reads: 1V
